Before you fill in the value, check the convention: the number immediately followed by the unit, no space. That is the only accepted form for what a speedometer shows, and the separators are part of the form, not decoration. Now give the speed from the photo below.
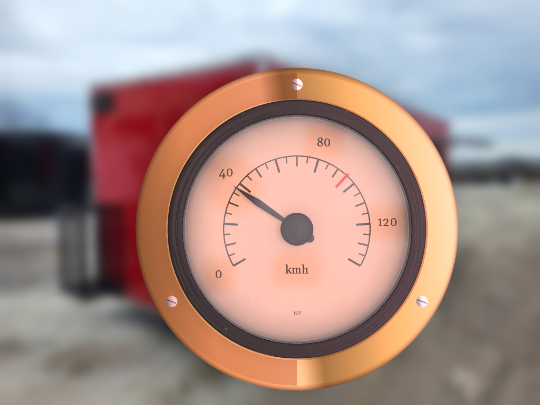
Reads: 37.5km/h
